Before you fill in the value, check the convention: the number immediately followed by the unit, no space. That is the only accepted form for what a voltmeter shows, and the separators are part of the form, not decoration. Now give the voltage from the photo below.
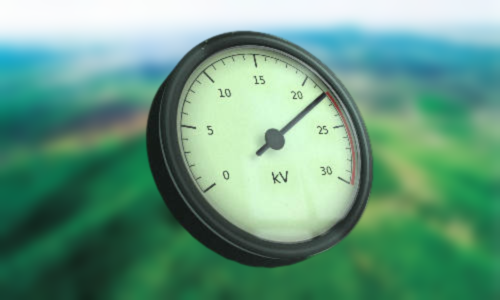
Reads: 22kV
